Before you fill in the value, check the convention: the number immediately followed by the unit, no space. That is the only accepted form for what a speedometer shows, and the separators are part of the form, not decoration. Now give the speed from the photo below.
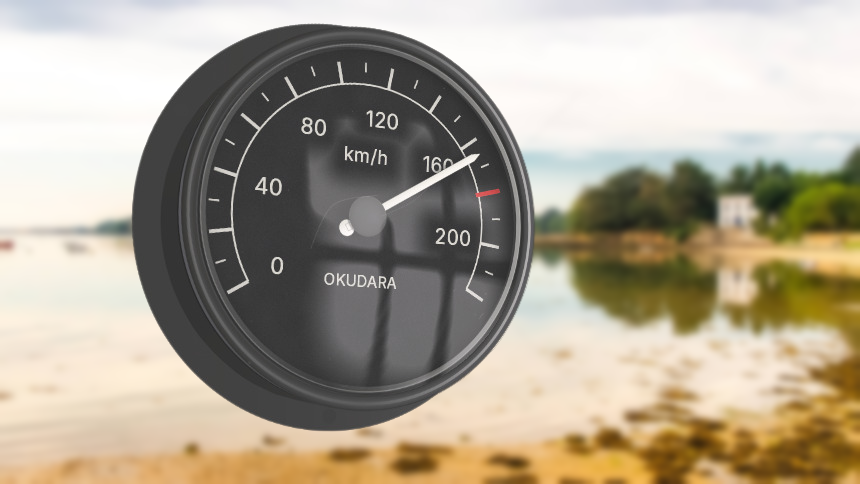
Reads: 165km/h
